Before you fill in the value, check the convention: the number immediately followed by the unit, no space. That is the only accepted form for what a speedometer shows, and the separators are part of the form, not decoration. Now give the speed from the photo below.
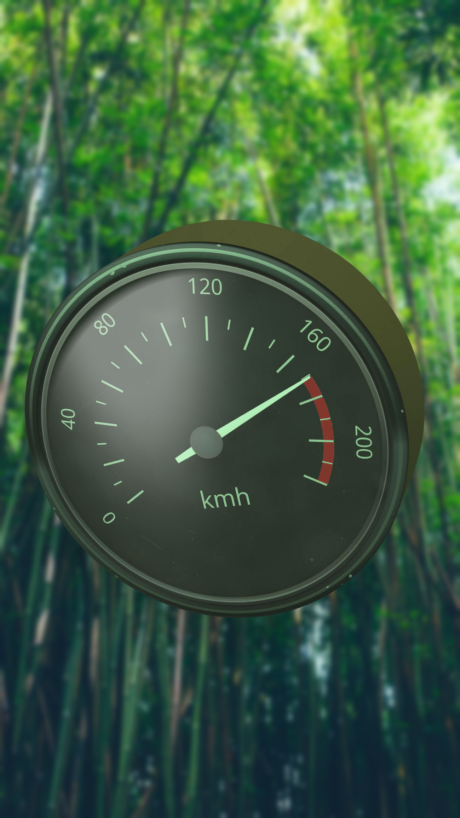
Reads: 170km/h
